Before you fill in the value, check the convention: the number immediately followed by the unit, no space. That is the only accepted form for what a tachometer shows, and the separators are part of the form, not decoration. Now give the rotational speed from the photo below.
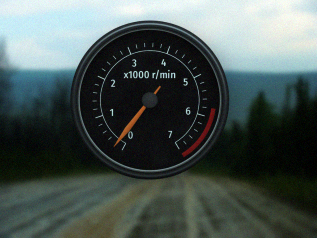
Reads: 200rpm
